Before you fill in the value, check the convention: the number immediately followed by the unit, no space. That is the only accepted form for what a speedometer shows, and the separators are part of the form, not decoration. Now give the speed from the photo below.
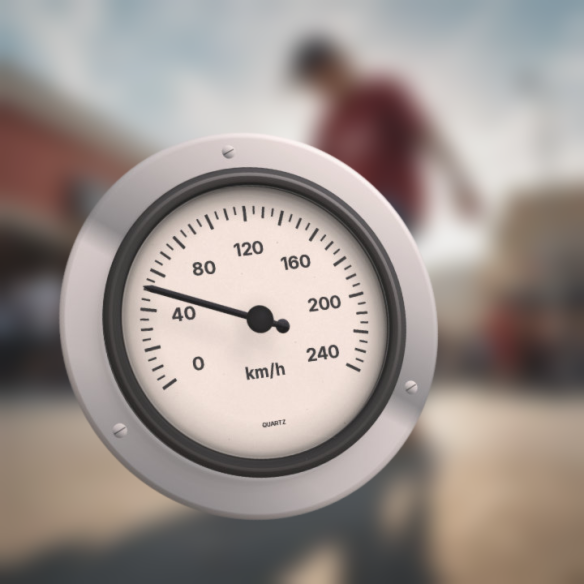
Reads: 50km/h
